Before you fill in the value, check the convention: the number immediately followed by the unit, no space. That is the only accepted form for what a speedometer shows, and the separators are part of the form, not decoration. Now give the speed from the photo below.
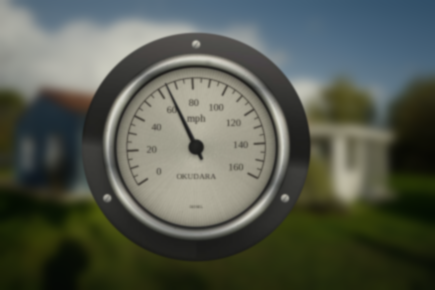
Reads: 65mph
